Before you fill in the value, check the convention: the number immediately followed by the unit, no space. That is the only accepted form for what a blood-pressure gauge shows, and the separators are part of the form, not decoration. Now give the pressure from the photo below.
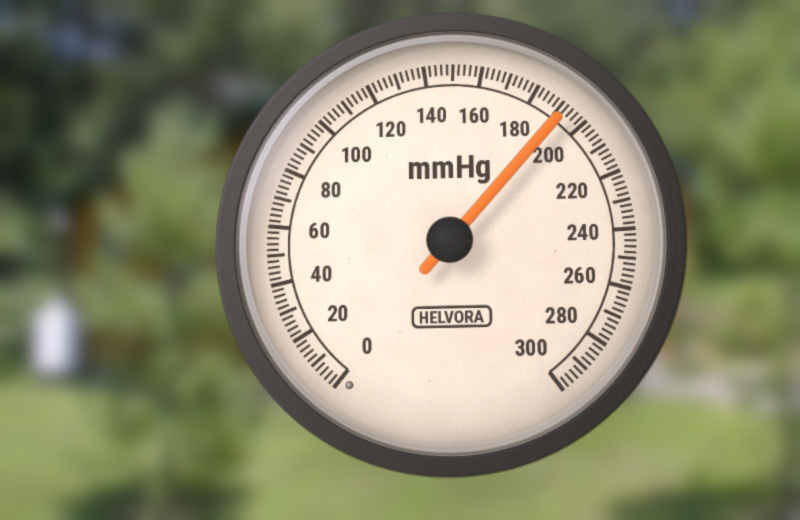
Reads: 192mmHg
